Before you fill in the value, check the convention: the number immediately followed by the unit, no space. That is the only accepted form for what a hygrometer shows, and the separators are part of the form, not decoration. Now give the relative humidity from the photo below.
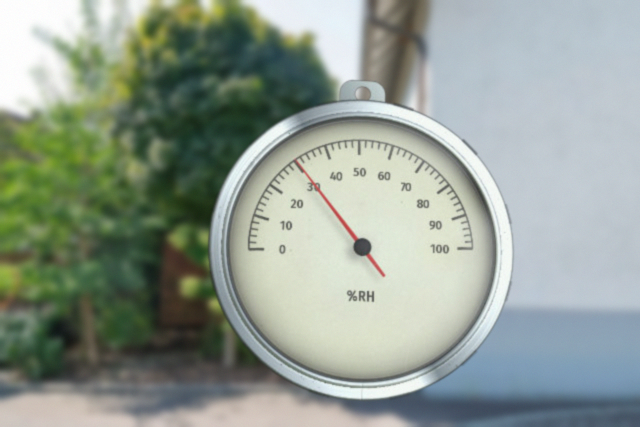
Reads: 30%
